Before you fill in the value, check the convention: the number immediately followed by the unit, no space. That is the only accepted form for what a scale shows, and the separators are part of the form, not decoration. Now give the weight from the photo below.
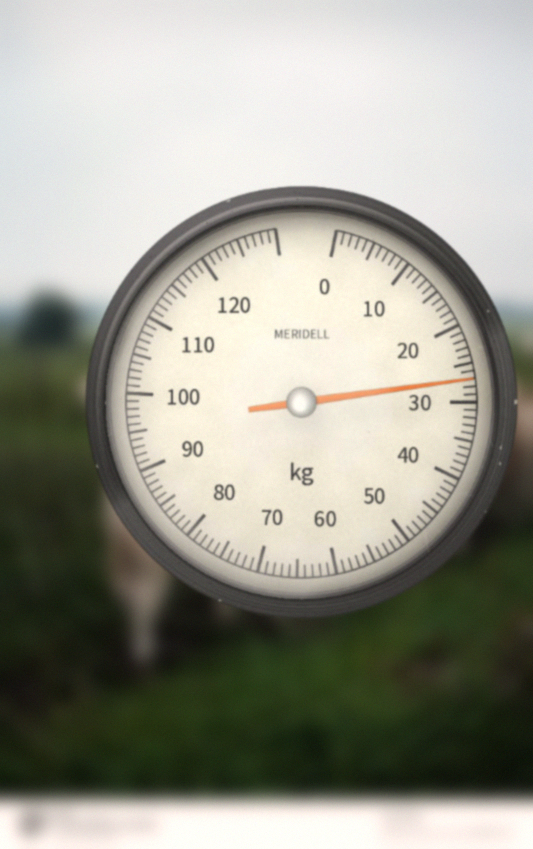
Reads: 27kg
